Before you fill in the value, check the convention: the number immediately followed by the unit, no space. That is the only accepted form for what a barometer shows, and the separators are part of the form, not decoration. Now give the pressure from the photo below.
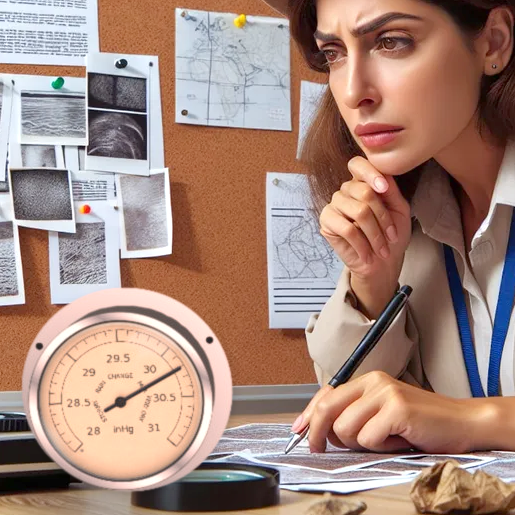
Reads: 30.2inHg
